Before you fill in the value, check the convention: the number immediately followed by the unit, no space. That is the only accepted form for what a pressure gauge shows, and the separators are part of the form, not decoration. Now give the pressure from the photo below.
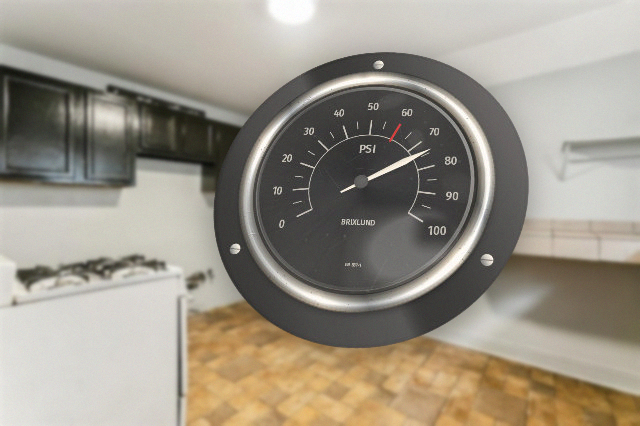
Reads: 75psi
